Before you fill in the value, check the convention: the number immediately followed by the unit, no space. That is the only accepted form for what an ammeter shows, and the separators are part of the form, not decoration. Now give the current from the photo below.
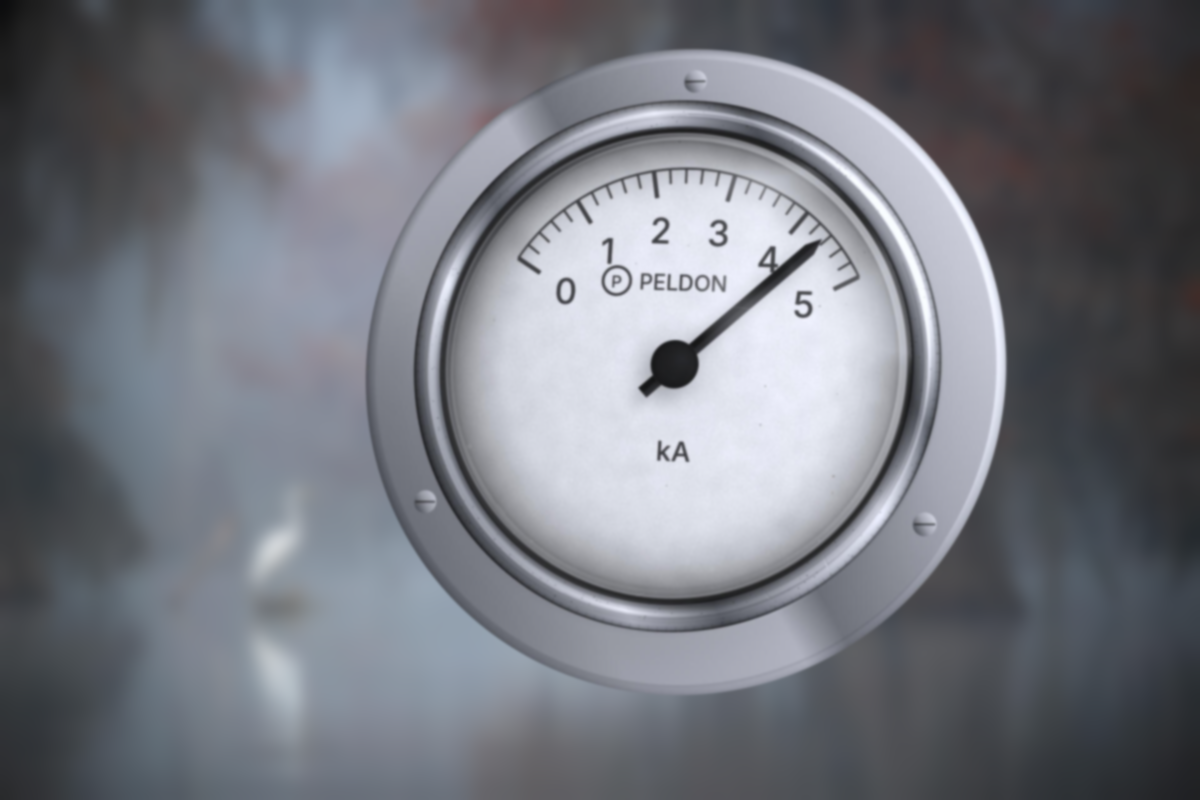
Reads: 4.4kA
